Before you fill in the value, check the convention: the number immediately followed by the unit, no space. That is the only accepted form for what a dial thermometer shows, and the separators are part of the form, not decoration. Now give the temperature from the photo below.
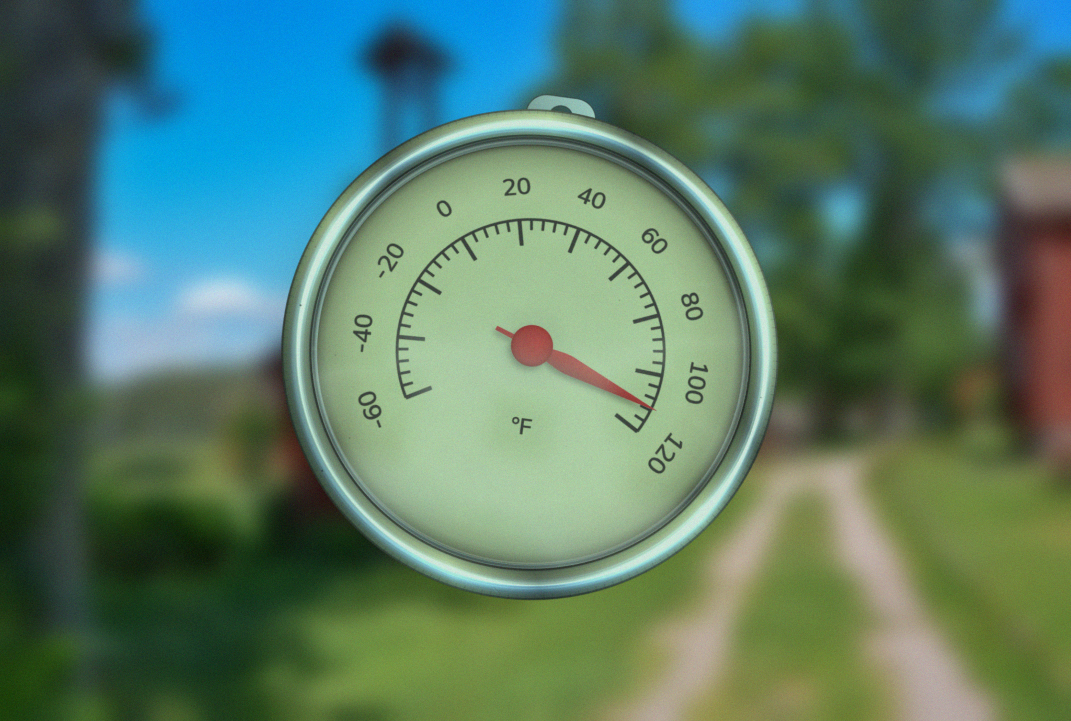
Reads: 112°F
